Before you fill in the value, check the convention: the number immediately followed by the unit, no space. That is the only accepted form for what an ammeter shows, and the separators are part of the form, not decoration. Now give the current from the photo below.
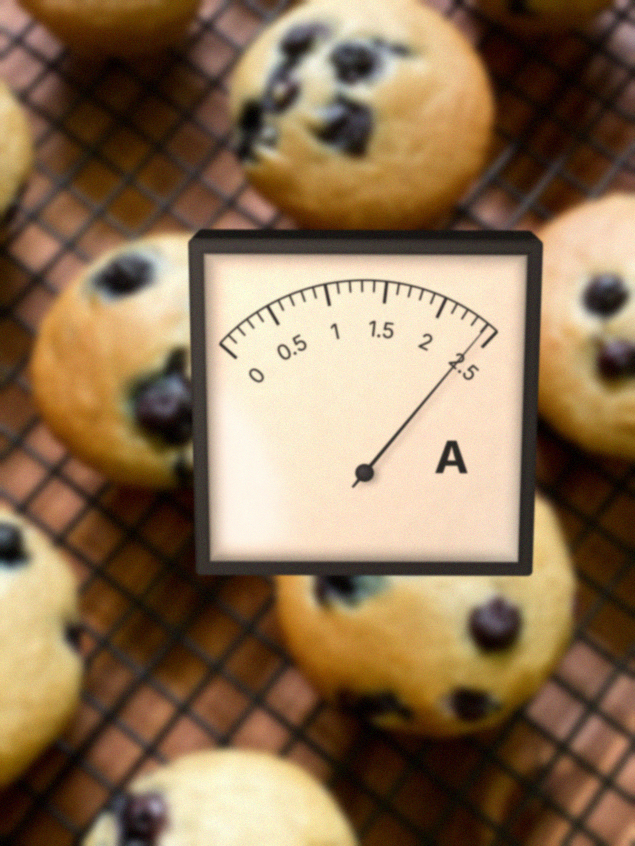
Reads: 2.4A
